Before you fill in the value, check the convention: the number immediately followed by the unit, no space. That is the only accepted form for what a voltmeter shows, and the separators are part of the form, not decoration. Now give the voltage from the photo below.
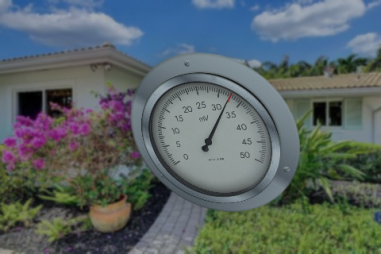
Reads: 32.5mV
